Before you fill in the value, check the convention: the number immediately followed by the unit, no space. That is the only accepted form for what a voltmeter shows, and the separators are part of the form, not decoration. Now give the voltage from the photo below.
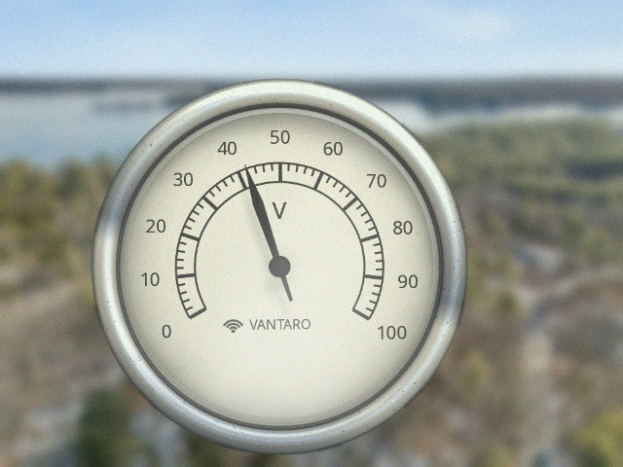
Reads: 42V
